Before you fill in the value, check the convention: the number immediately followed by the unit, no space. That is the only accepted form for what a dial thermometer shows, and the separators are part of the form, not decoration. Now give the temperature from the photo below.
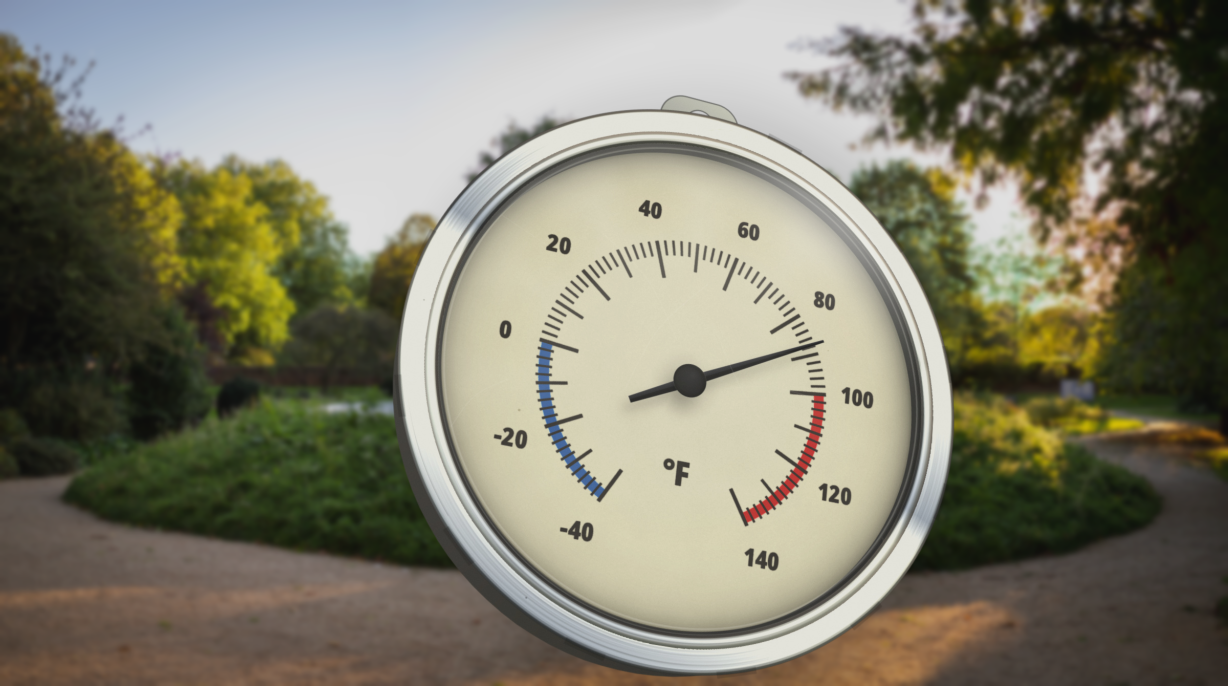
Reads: 88°F
